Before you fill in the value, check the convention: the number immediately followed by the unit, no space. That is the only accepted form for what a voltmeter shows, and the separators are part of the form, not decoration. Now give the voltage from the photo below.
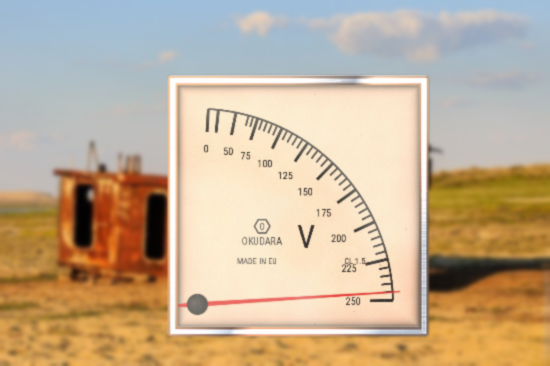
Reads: 245V
